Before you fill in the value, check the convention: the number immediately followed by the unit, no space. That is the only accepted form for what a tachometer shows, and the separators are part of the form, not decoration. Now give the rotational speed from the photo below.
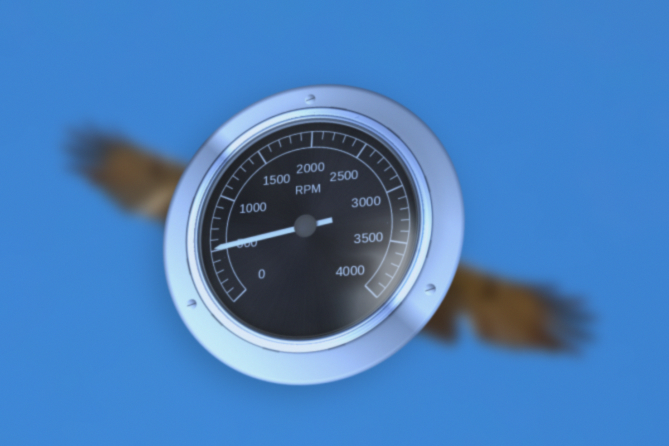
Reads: 500rpm
